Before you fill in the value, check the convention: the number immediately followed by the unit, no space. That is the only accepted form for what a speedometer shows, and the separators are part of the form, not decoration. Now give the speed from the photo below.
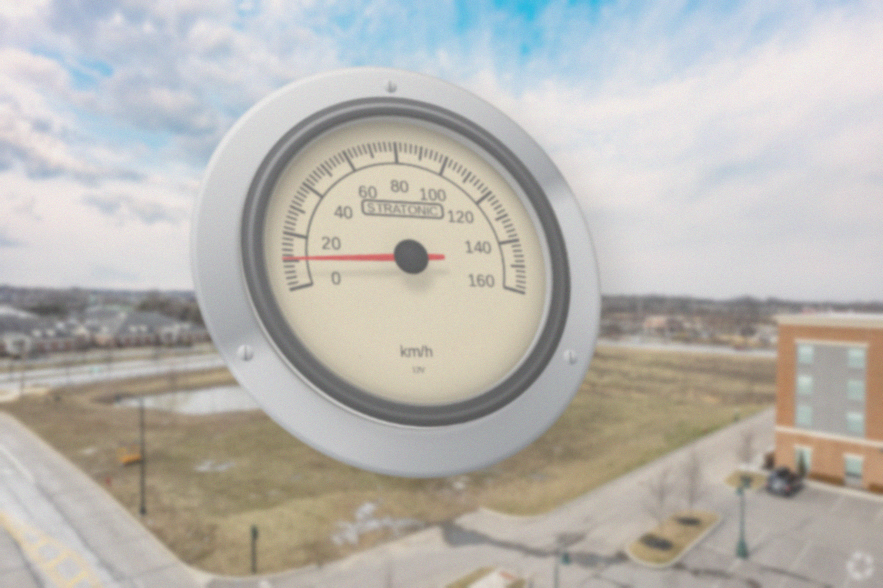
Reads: 10km/h
